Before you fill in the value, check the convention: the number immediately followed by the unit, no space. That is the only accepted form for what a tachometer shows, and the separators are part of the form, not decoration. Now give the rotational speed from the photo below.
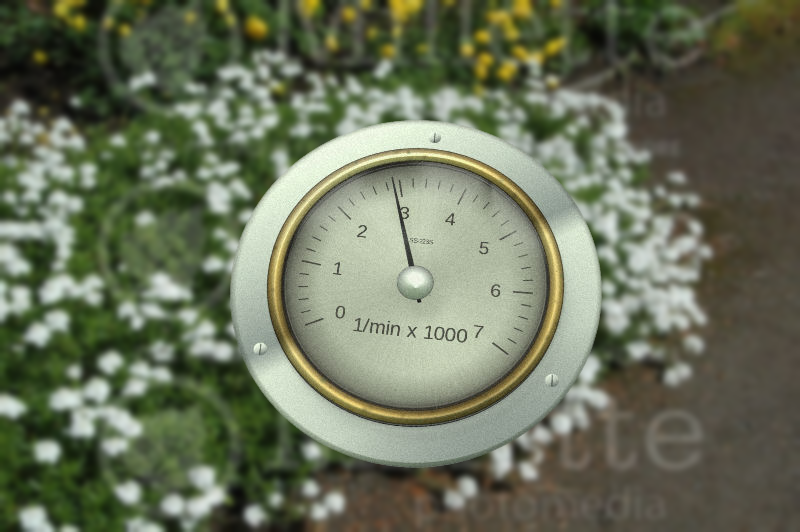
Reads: 2900rpm
